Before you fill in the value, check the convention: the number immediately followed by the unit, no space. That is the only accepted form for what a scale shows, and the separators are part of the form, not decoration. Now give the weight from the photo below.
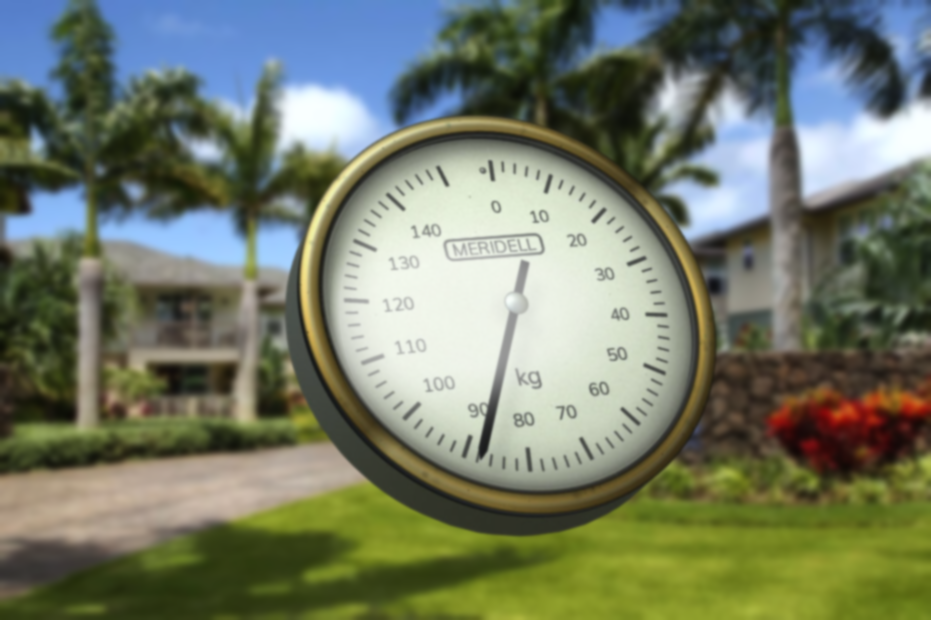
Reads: 88kg
